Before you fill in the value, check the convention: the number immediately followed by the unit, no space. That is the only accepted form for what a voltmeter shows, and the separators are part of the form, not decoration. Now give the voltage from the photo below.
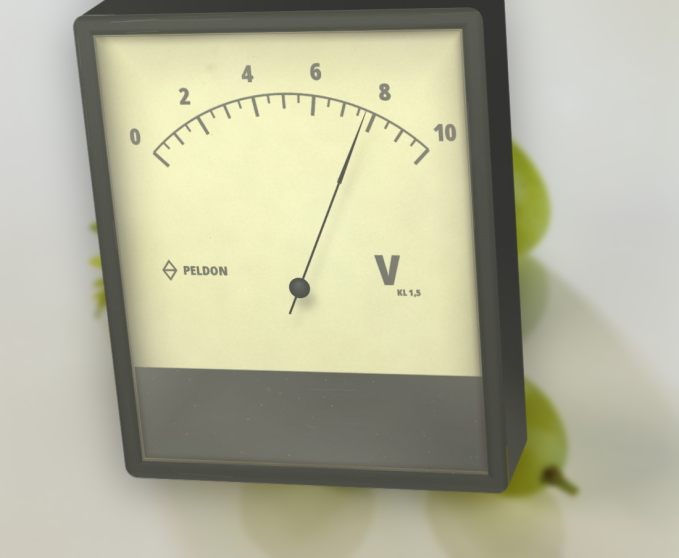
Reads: 7.75V
